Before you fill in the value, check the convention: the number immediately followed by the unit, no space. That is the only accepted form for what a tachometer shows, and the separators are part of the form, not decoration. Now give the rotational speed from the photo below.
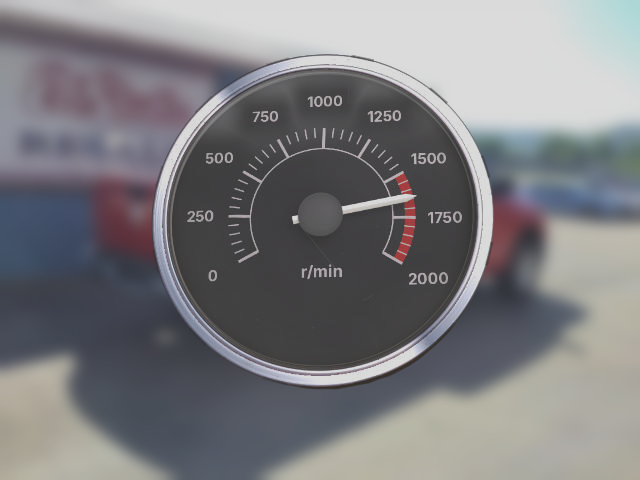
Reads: 1650rpm
